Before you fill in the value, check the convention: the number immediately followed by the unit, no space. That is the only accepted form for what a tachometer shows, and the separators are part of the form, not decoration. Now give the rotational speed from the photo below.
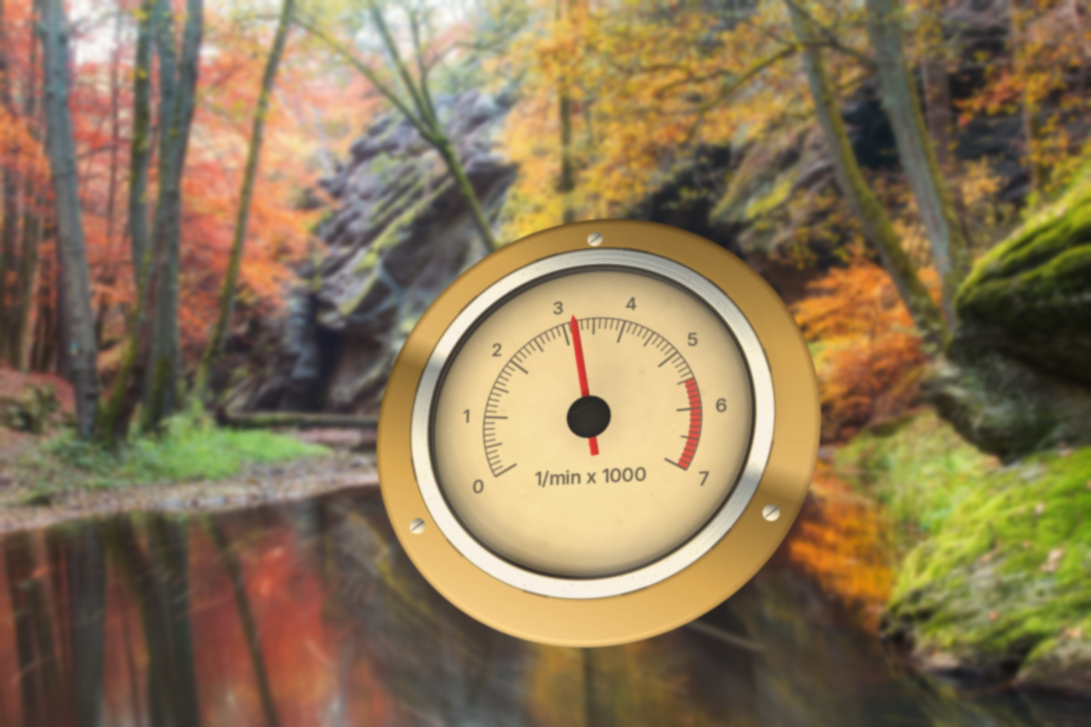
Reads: 3200rpm
